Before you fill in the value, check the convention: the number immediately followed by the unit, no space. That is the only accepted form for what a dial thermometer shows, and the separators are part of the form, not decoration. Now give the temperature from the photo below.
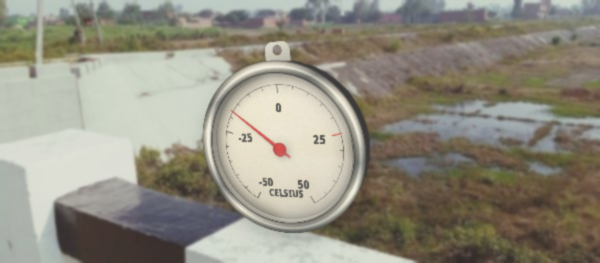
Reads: -17.5°C
